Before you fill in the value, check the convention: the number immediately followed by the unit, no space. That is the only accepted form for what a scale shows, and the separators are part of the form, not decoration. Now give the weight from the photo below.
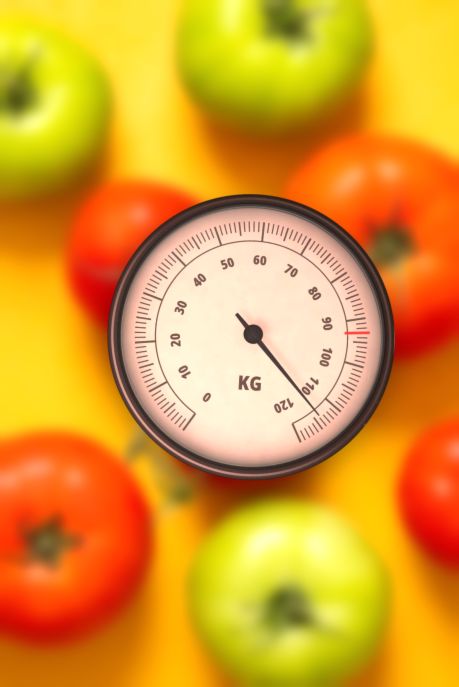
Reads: 114kg
